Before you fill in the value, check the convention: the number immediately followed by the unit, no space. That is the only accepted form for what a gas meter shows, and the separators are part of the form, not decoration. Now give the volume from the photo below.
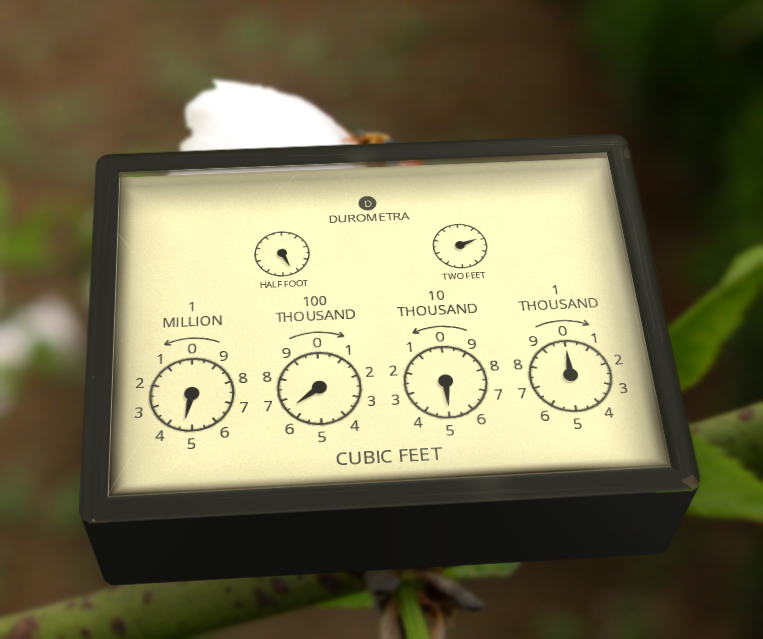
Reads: 465000ft³
